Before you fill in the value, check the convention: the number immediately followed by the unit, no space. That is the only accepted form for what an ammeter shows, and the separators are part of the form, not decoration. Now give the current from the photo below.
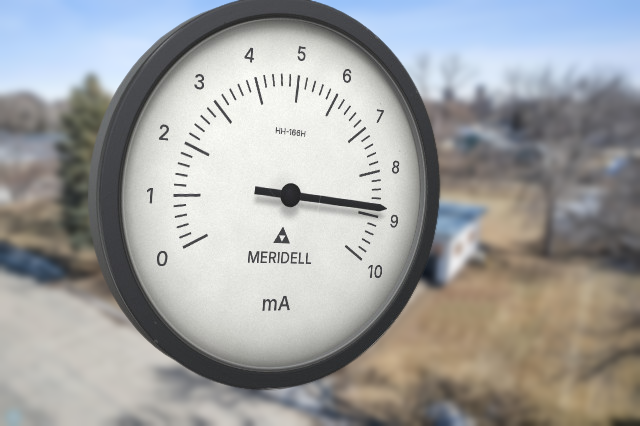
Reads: 8.8mA
